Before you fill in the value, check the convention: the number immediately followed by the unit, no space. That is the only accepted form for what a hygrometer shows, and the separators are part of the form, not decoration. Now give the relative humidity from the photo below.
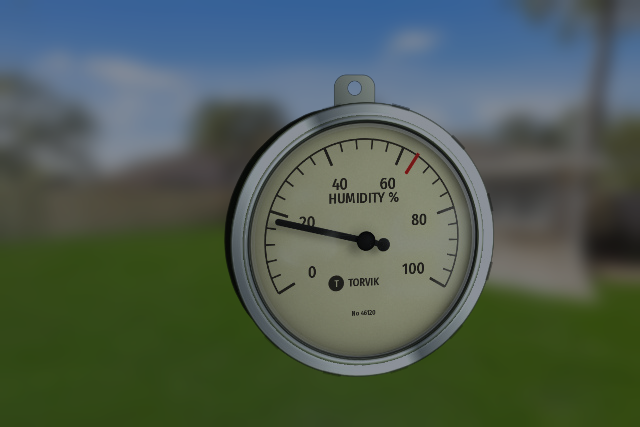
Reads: 18%
